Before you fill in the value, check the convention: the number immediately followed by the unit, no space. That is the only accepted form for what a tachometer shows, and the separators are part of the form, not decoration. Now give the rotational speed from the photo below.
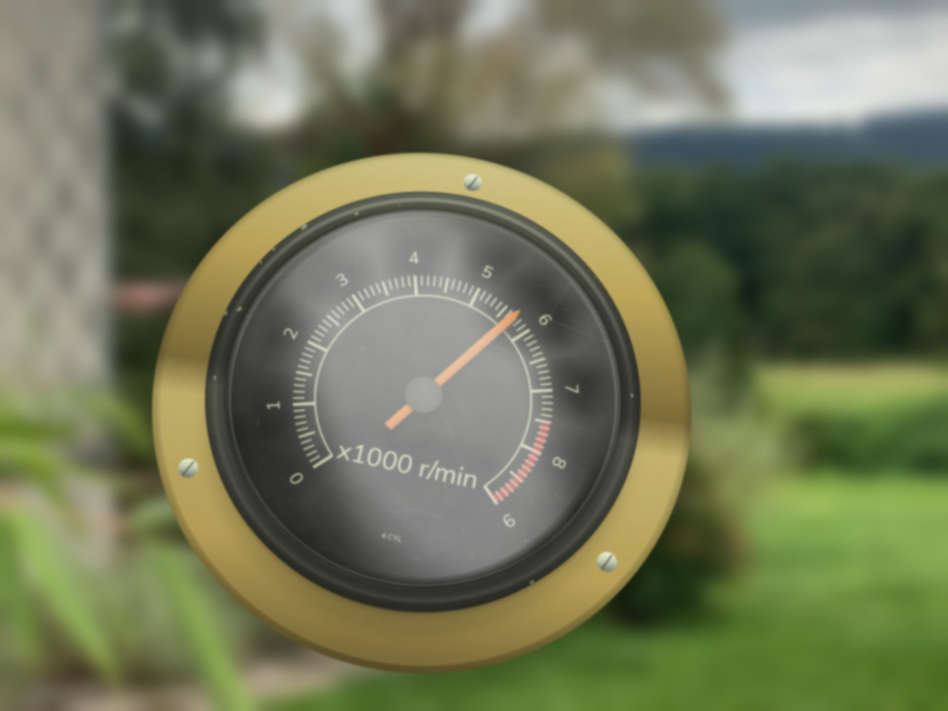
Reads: 5700rpm
